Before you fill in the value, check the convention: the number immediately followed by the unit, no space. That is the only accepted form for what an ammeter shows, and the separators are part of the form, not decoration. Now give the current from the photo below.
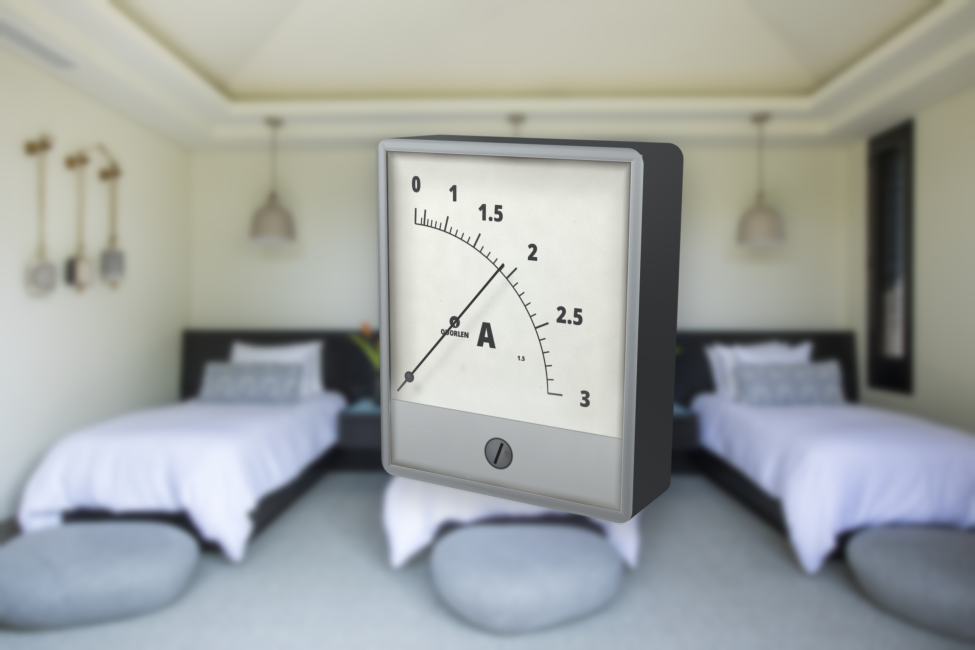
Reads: 1.9A
